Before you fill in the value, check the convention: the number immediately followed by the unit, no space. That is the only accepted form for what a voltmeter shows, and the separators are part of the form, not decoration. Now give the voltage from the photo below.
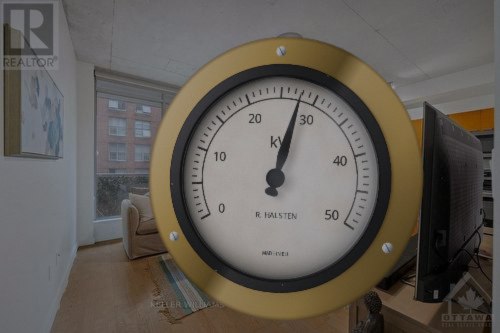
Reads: 28kV
